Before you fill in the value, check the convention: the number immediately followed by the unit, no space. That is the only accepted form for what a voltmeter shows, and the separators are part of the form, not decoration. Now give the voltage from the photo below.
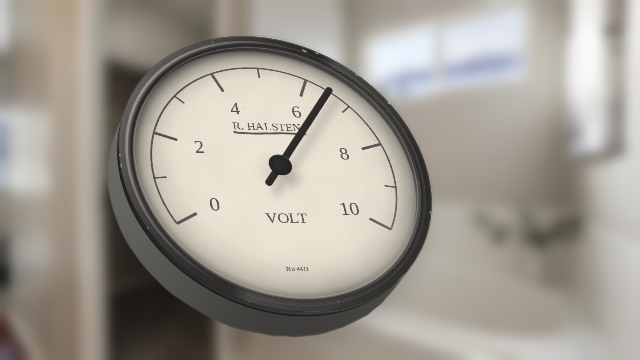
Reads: 6.5V
